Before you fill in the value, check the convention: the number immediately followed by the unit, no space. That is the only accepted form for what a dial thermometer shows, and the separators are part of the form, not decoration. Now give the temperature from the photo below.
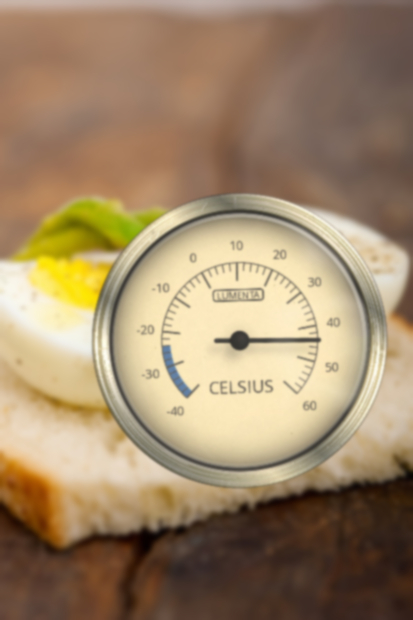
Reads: 44°C
